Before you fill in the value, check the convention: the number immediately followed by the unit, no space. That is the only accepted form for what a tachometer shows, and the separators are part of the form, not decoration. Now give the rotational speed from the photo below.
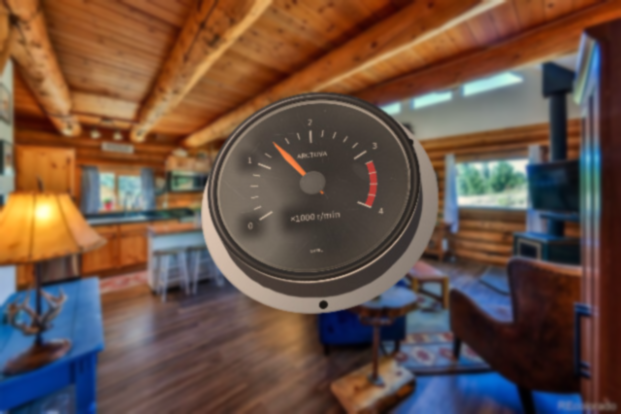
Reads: 1400rpm
